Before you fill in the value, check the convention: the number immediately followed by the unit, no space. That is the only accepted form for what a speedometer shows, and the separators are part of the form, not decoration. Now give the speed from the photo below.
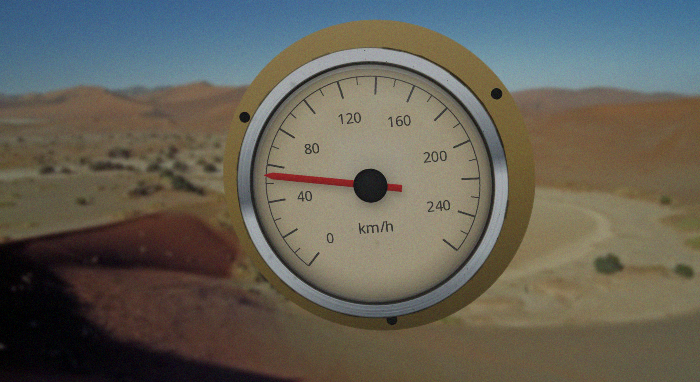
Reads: 55km/h
